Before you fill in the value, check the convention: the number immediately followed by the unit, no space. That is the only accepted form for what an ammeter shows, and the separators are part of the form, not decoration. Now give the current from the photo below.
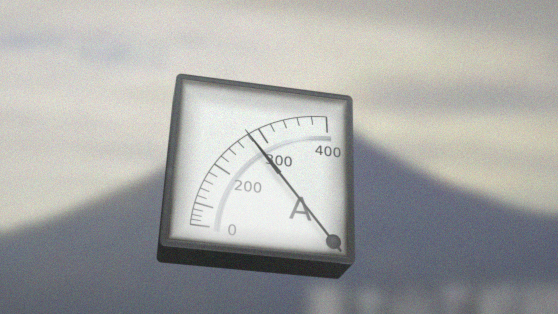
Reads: 280A
